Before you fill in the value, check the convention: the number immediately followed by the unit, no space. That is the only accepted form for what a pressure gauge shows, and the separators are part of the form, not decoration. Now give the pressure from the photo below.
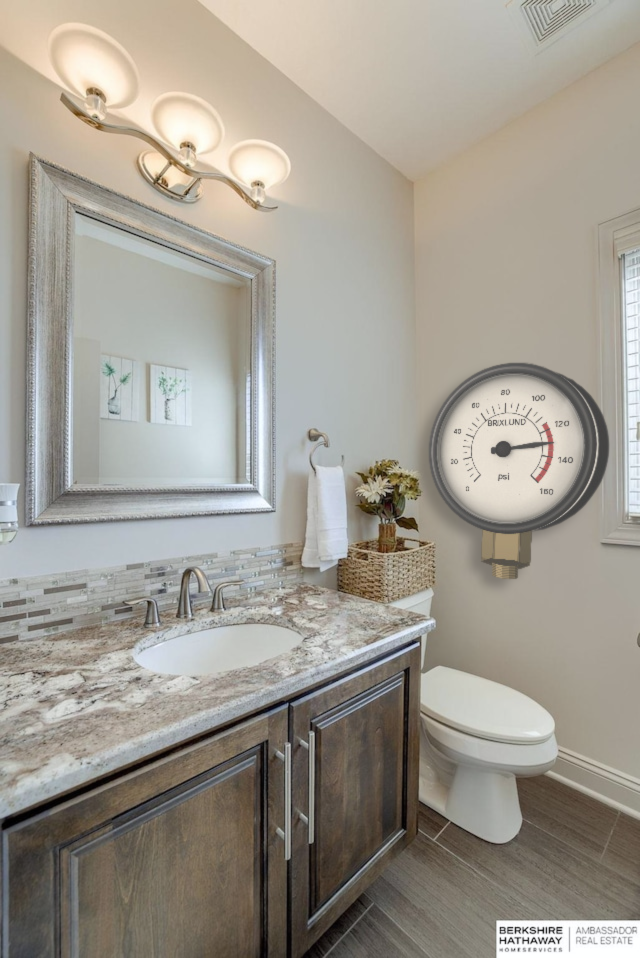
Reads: 130psi
